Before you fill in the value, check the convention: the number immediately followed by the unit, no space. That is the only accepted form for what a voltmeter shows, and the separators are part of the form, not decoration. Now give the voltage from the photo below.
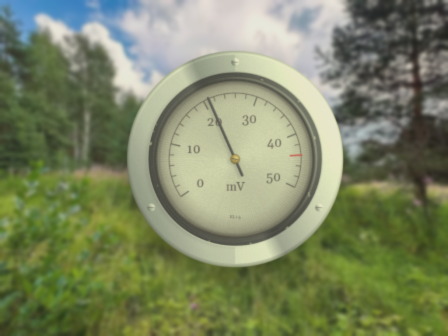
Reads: 21mV
